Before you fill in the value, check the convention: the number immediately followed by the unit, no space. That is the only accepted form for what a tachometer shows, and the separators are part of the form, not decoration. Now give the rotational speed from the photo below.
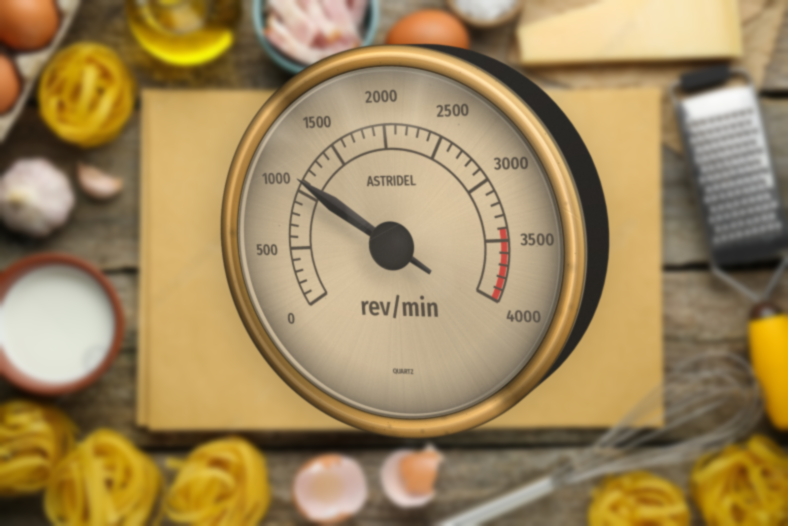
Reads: 1100rpm
